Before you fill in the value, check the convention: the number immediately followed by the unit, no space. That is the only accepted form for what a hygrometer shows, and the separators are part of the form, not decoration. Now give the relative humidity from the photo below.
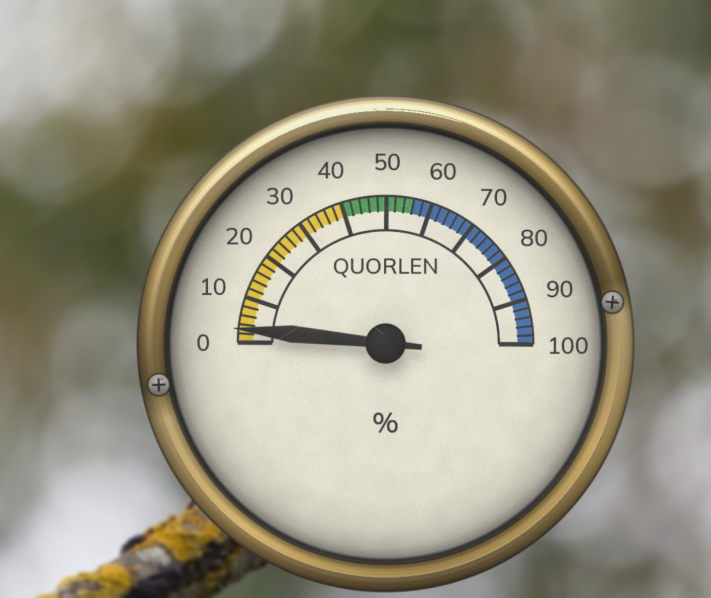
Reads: 3%
